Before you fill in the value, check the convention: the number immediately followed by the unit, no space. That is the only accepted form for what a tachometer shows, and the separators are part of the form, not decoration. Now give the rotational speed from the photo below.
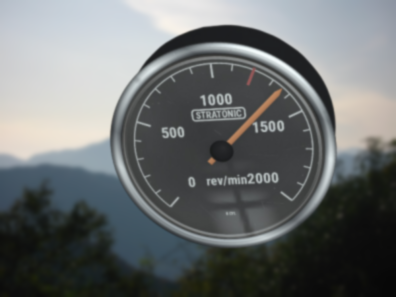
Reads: 1350rpm
